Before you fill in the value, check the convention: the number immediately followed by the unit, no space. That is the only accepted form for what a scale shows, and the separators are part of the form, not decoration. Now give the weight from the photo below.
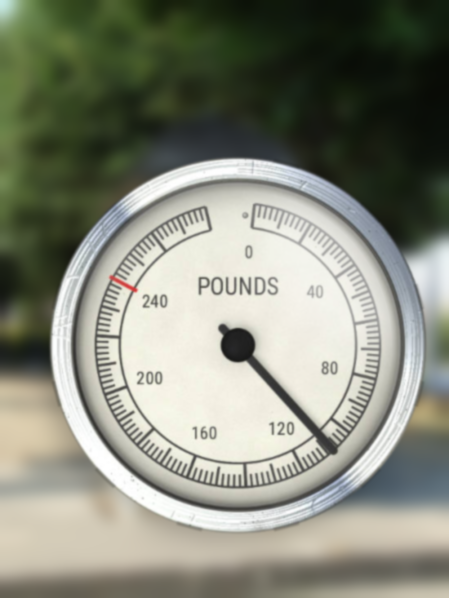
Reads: 108lb
